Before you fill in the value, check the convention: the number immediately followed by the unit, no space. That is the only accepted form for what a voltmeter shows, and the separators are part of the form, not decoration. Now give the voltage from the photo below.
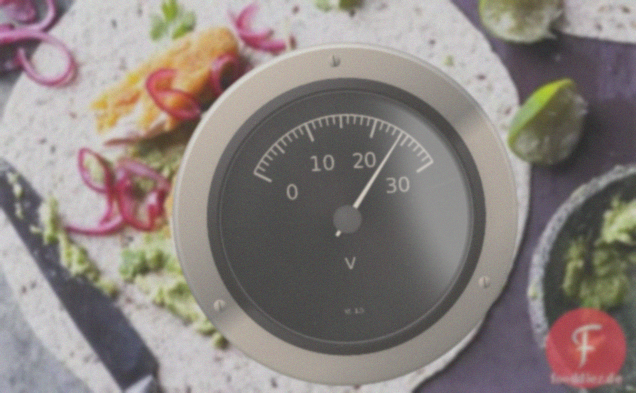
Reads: 24V
